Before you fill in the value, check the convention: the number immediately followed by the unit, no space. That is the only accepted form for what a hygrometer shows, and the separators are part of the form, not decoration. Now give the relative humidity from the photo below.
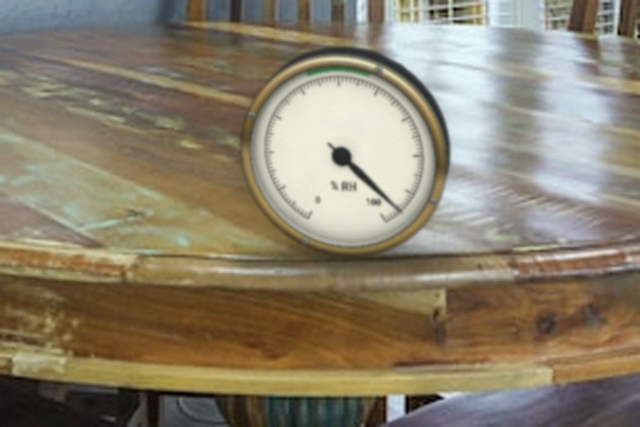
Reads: 95%
